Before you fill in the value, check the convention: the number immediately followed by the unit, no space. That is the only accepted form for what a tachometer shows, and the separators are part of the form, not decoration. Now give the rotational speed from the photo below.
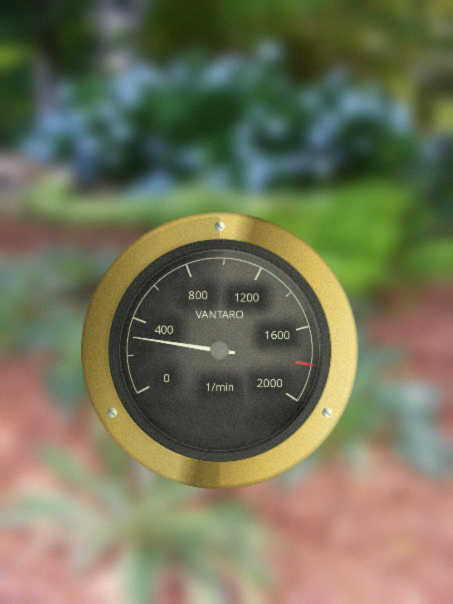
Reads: 300rpm
